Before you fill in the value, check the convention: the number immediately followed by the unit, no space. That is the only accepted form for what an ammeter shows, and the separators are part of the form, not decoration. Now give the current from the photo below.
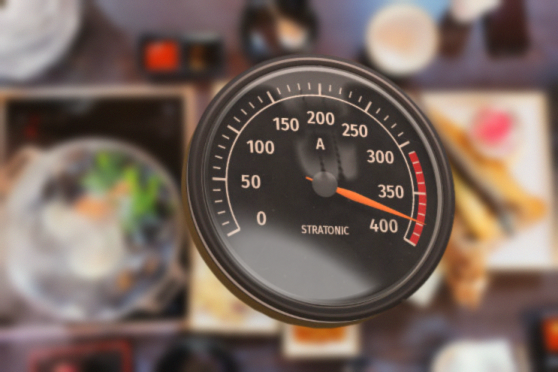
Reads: 380A
